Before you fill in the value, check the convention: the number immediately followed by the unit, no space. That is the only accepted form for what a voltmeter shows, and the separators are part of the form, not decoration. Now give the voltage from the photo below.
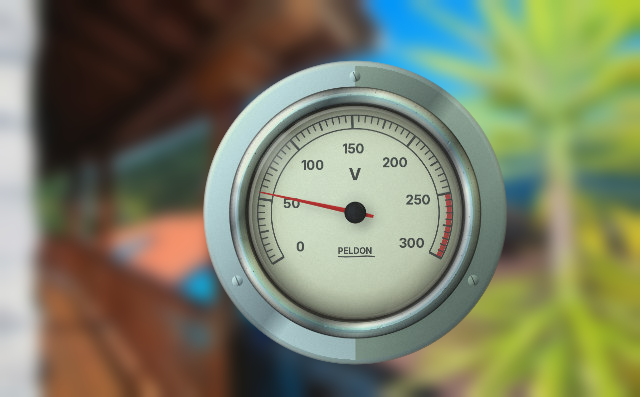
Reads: 55V
